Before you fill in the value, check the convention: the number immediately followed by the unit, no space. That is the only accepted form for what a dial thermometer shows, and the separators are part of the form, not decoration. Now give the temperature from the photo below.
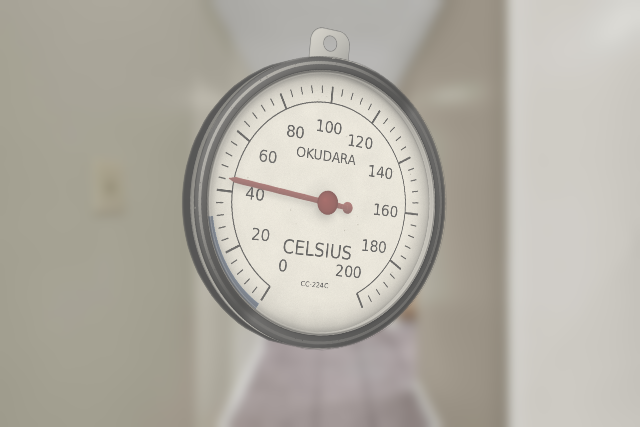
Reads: 44°C
